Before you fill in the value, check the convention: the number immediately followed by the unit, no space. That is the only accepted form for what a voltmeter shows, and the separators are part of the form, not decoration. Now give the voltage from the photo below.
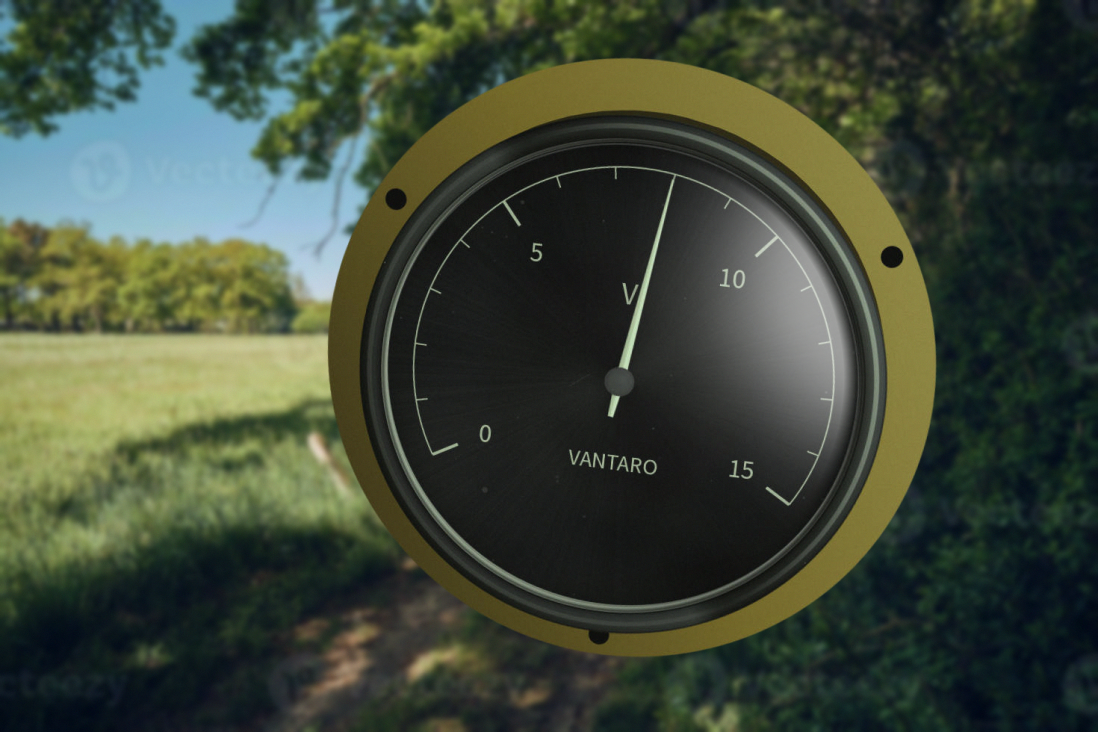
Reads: 8V
